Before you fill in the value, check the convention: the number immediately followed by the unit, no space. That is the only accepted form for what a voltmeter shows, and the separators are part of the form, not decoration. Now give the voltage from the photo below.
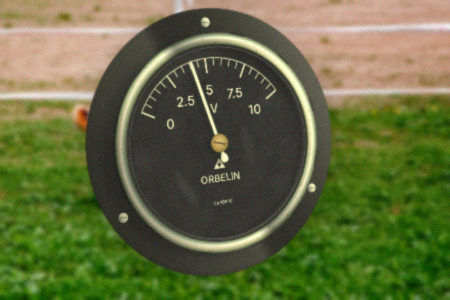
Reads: 4V
